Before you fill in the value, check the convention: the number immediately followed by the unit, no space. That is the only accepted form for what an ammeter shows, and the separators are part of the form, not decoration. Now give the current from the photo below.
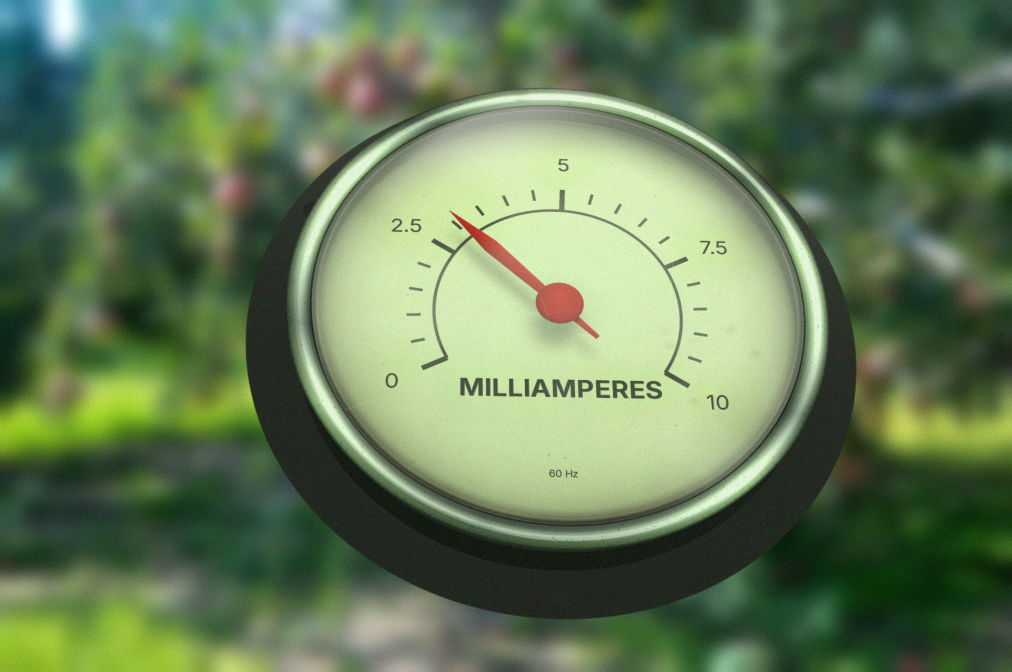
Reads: 3mA
